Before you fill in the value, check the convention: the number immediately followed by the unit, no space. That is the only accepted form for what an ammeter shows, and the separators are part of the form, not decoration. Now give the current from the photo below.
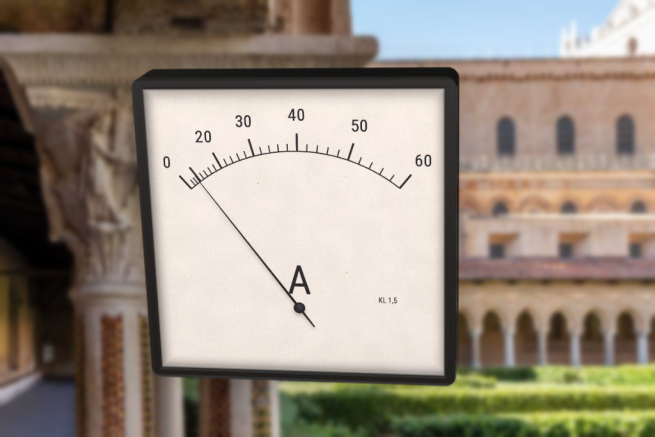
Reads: 10A
